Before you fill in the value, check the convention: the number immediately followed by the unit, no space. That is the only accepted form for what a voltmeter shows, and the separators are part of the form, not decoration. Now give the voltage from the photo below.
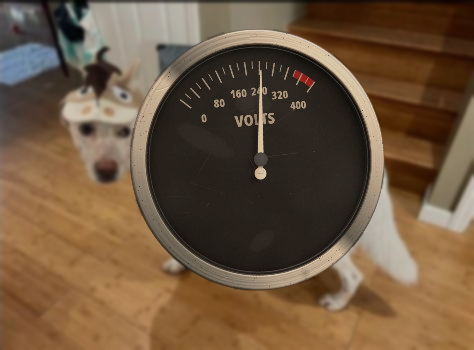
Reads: 240V
